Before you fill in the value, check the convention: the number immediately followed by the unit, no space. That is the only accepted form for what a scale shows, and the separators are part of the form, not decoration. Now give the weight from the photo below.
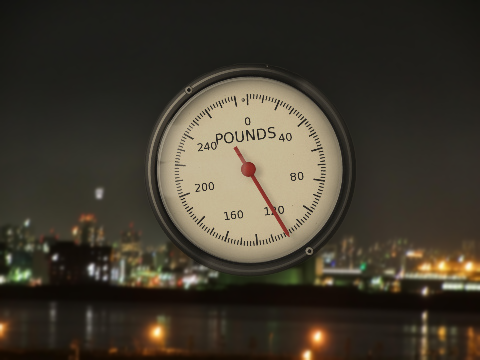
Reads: 120lb
